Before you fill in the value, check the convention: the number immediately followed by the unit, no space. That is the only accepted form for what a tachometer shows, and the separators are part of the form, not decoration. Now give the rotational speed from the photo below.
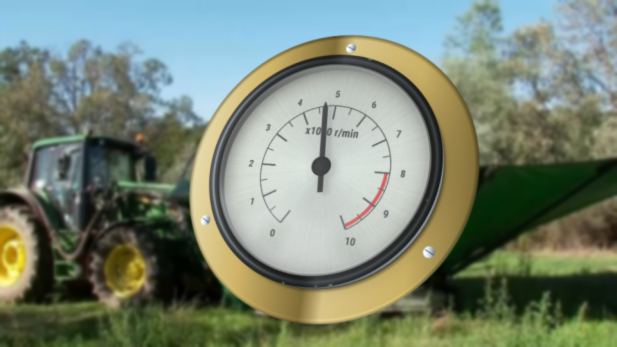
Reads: 4750rpm
